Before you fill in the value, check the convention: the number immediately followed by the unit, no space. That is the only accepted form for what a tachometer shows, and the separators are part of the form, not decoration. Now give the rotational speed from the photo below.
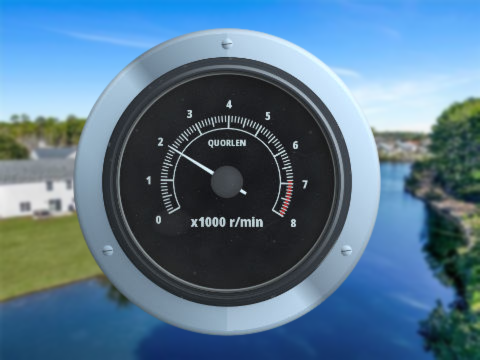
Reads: 2000rpm
